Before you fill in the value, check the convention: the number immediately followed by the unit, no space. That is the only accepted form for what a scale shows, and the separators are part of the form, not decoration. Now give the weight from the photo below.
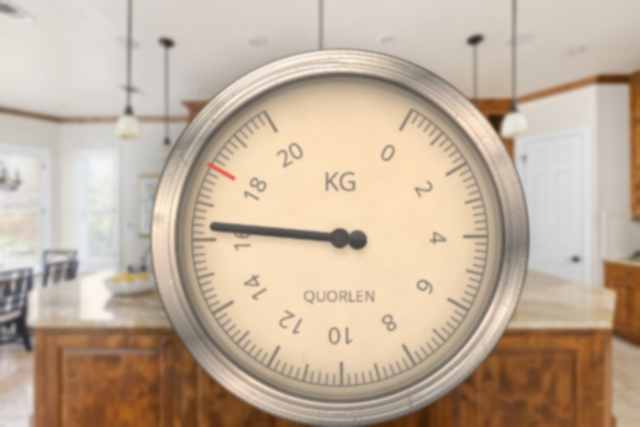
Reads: 16.4kg
